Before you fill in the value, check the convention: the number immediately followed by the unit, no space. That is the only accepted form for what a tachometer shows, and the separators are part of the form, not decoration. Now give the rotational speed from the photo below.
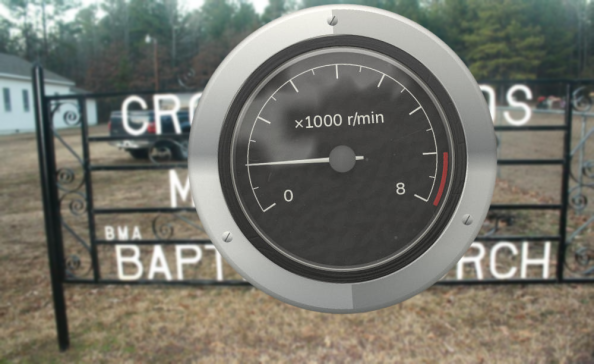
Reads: 1000rpm
